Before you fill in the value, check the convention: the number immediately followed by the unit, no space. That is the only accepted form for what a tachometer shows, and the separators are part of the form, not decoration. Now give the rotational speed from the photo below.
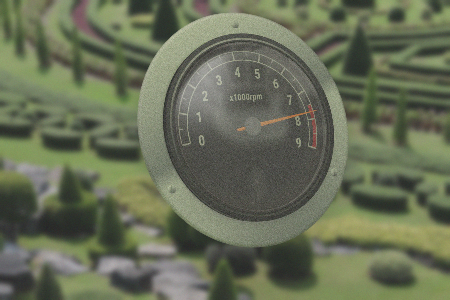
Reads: 7750rpm
